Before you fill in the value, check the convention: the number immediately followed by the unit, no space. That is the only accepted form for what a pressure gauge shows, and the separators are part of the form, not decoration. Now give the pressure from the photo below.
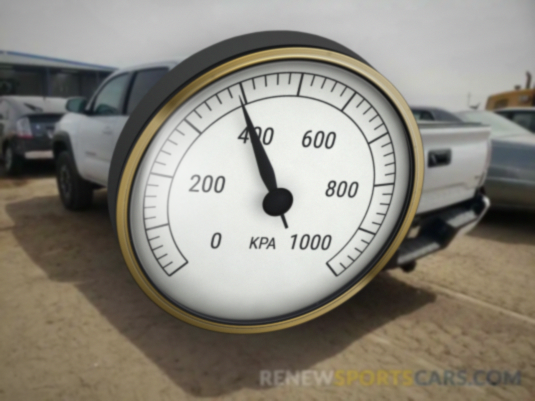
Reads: 390kPa
